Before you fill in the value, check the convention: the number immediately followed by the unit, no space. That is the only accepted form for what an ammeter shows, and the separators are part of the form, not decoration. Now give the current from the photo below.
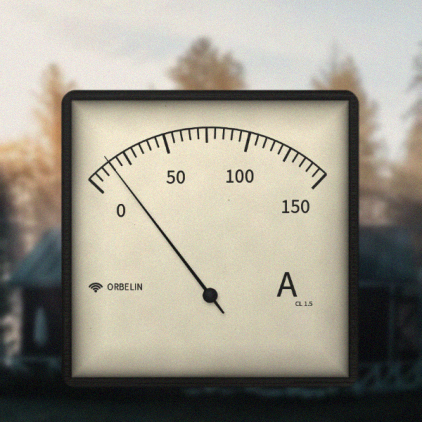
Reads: 15A
